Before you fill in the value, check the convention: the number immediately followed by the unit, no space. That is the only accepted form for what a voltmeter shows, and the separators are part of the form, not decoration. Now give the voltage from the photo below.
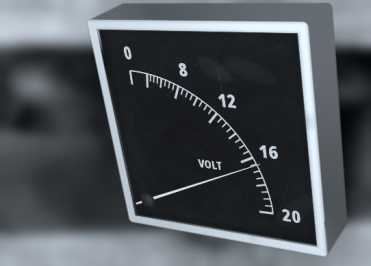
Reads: 16.5V
